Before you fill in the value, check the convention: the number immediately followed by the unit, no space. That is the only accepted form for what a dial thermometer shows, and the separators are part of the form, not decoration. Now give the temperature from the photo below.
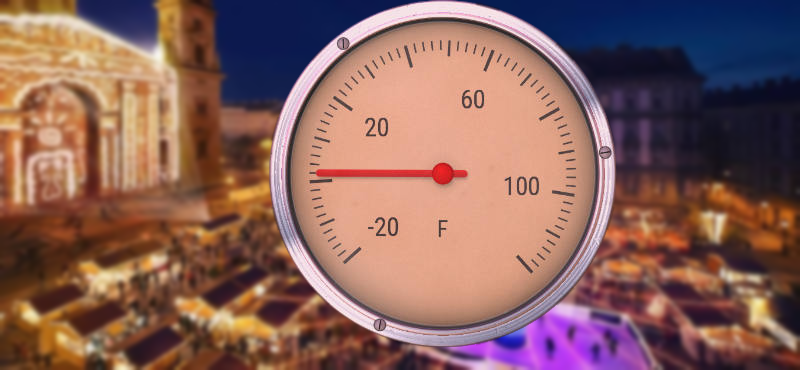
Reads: 2°F
